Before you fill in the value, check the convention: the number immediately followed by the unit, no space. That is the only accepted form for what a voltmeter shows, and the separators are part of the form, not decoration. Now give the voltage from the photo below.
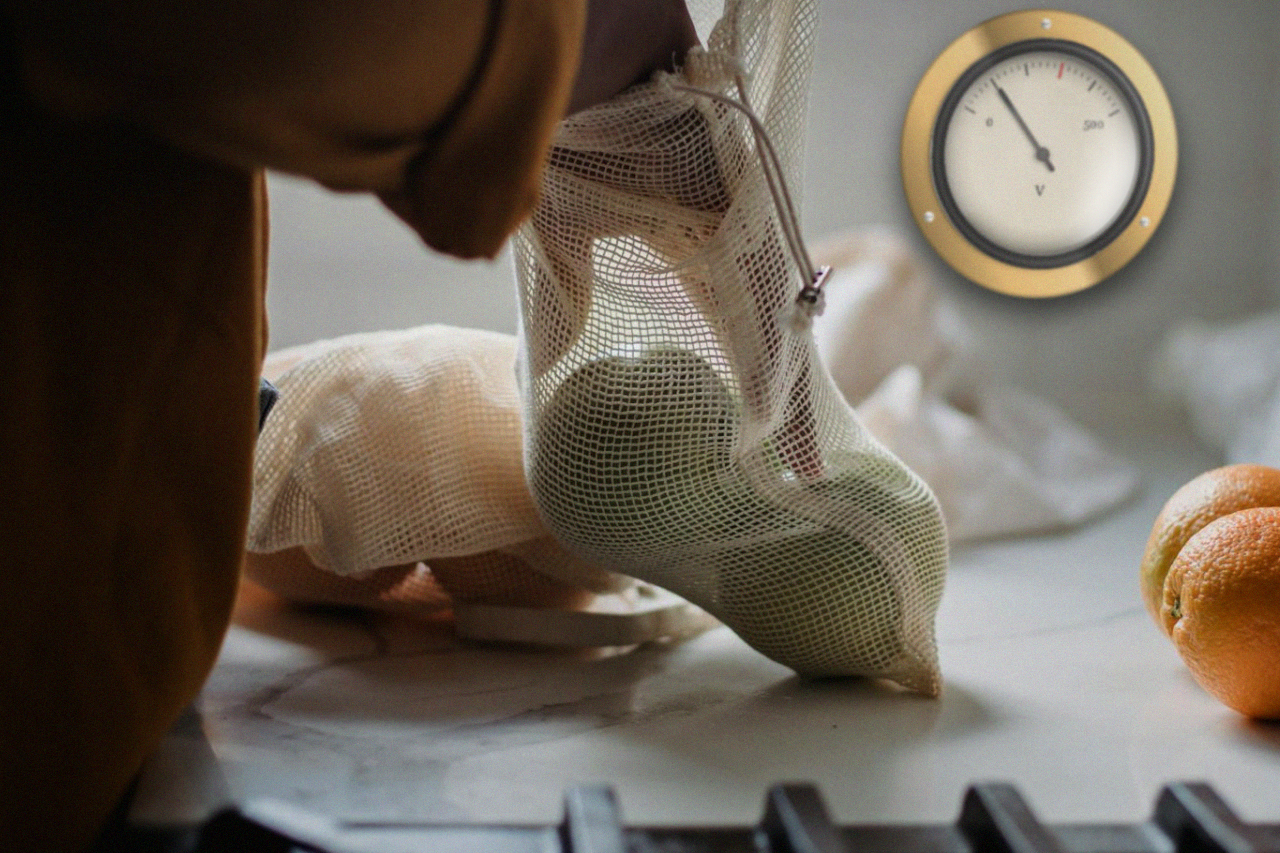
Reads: 100V
